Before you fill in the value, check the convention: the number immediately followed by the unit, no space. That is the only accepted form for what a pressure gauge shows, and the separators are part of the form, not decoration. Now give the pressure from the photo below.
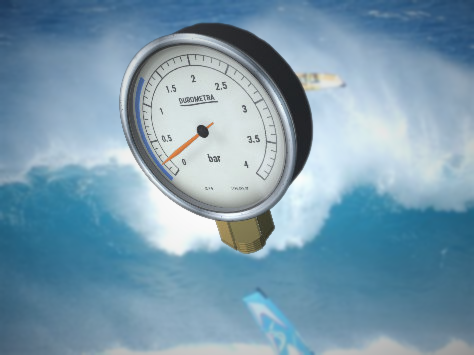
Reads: 0.2bar
